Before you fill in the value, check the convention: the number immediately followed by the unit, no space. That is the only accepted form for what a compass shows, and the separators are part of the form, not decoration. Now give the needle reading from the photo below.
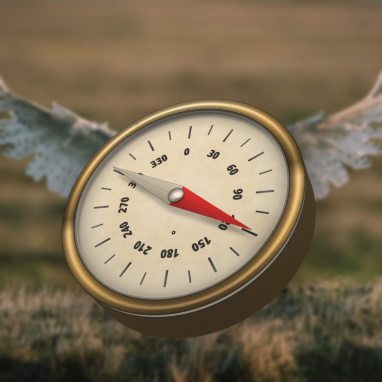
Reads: 120°
